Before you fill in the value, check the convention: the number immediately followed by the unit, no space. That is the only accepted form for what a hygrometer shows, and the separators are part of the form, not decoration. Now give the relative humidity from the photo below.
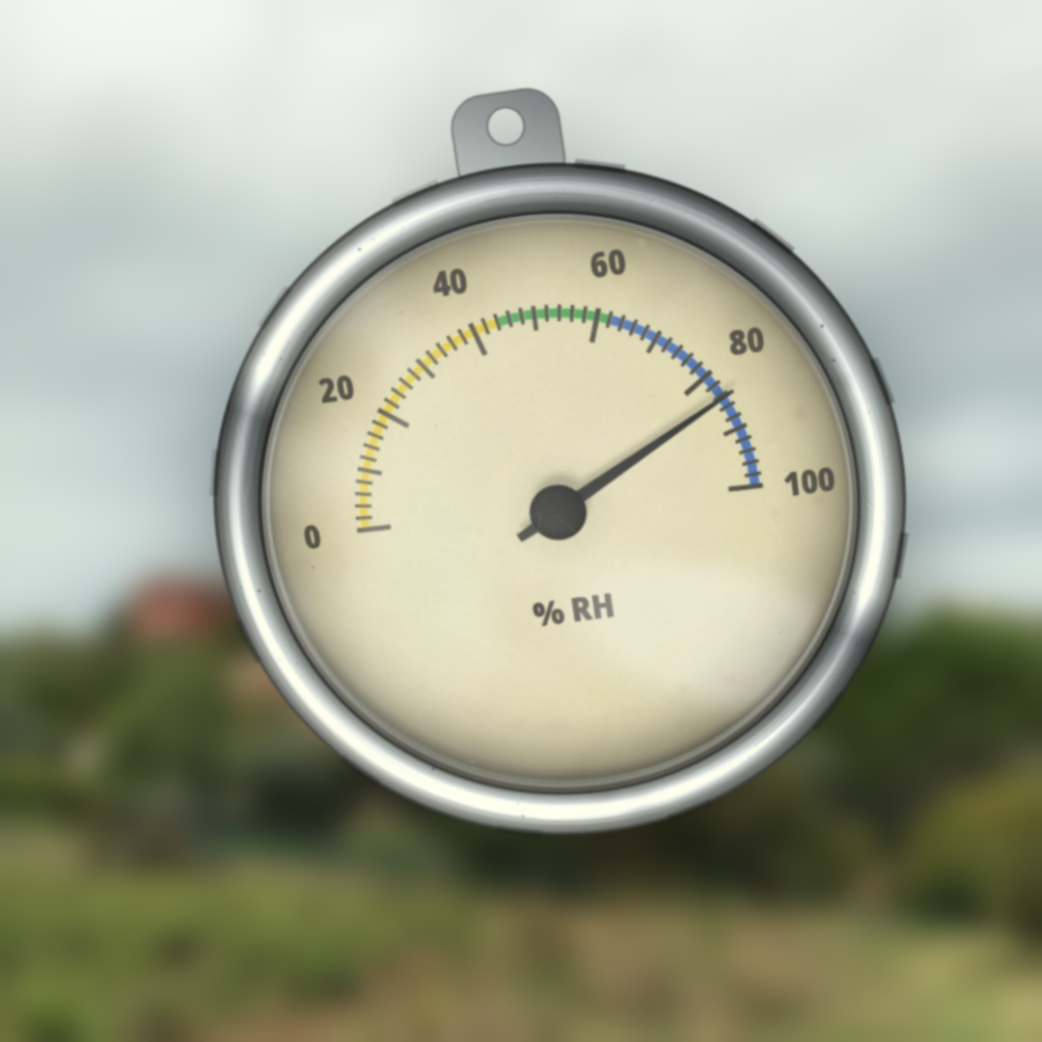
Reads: 84%
